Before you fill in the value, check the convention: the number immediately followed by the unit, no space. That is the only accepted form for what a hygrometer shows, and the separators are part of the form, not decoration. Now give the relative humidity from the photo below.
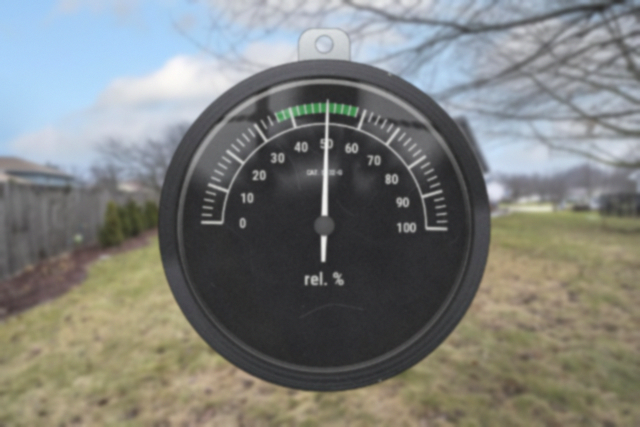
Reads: 50%
